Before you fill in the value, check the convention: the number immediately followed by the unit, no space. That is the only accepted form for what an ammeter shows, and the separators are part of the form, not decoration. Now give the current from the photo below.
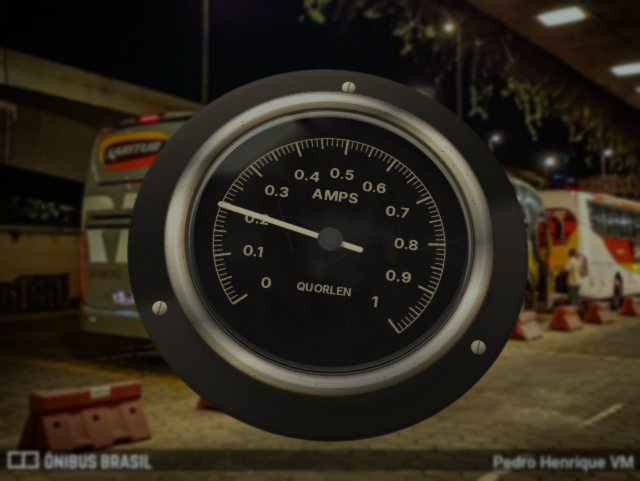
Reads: 0.2A
